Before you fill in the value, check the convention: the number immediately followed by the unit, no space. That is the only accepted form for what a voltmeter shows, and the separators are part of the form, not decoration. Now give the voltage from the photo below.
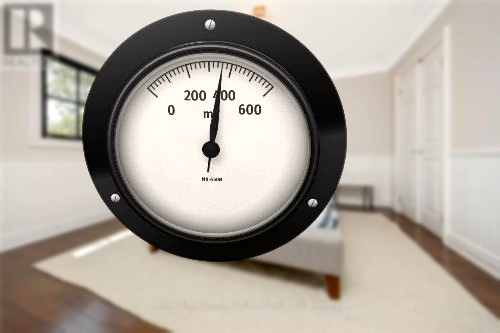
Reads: 360mV
